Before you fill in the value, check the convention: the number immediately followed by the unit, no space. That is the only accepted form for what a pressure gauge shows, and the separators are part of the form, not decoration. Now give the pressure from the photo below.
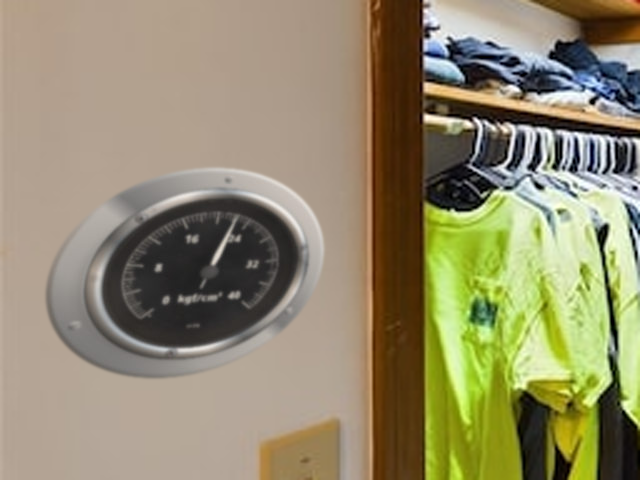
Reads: 22kg/cm²
